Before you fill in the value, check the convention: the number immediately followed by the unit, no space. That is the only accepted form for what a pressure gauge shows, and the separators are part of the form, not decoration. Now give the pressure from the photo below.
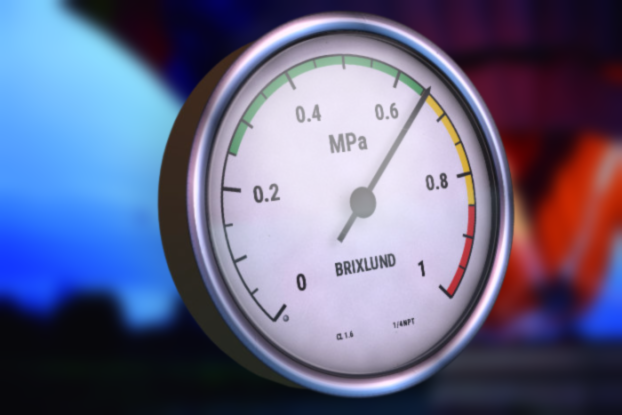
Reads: 0.65MPa
